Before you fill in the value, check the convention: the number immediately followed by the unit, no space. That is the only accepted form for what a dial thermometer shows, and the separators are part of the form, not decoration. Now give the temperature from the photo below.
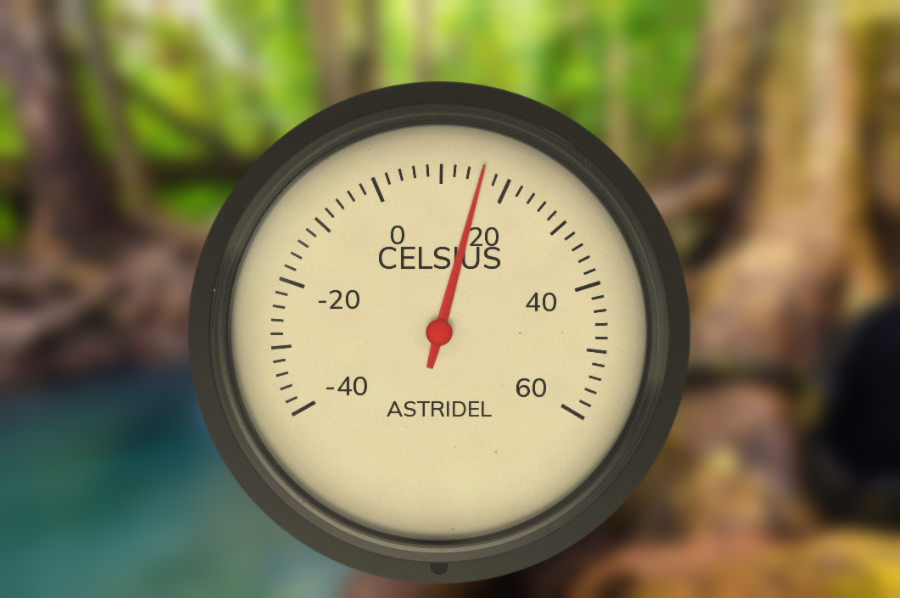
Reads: 16°C
